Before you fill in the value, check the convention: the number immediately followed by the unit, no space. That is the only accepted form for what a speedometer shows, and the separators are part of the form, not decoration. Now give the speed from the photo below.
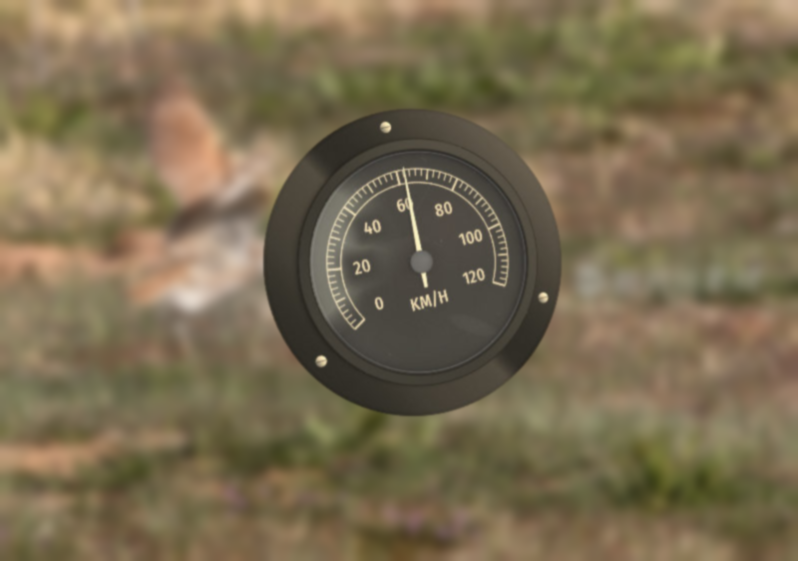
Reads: 62km/h
